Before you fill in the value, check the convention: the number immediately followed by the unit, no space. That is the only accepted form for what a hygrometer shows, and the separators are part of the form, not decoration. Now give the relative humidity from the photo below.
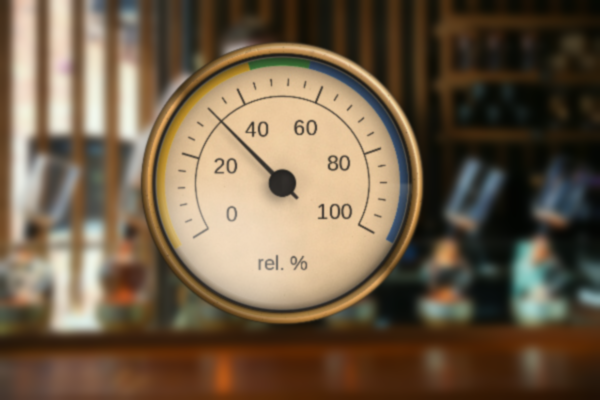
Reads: 32%
